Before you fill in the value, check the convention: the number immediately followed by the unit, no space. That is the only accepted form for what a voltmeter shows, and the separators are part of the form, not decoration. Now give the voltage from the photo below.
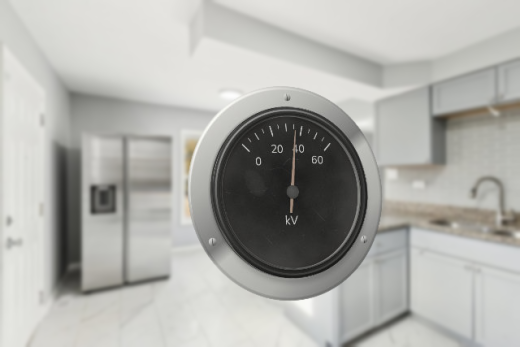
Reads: 35kV
